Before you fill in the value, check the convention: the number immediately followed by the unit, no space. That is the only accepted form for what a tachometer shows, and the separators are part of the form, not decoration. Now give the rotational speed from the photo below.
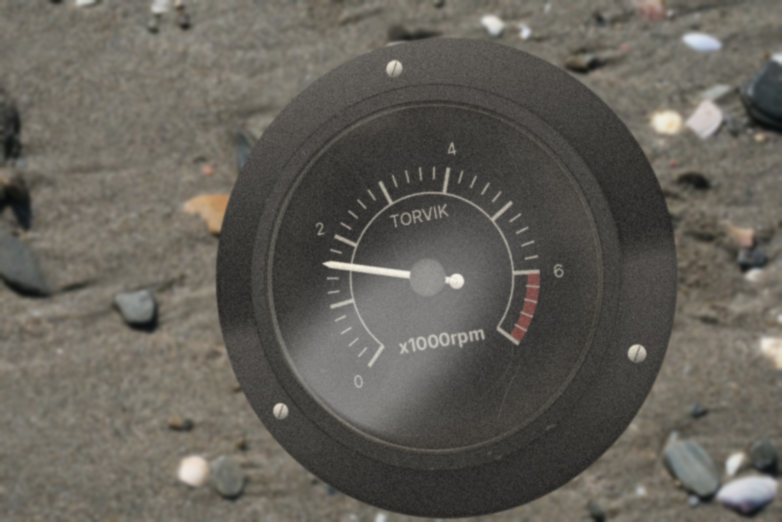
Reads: 1600rpm
